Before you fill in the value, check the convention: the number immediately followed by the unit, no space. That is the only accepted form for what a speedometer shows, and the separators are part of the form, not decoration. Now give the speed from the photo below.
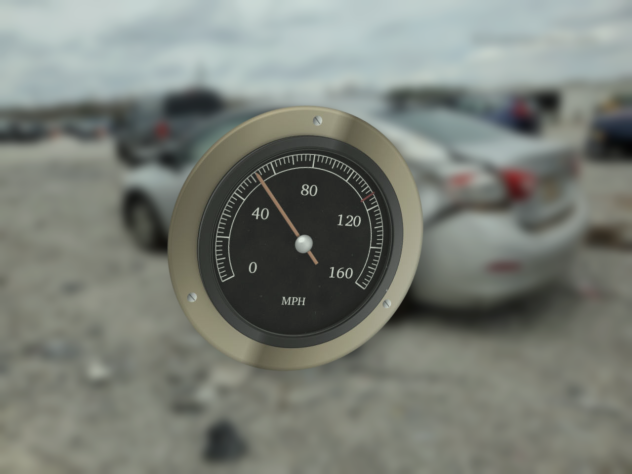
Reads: 52mph
